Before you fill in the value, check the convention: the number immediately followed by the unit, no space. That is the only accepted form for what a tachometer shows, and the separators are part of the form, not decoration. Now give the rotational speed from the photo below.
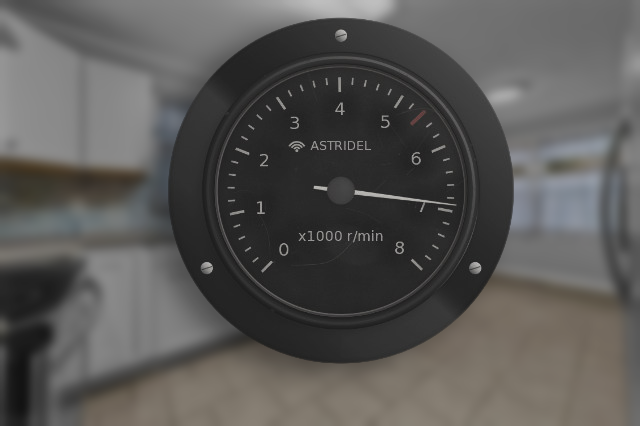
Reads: 6900rpm
